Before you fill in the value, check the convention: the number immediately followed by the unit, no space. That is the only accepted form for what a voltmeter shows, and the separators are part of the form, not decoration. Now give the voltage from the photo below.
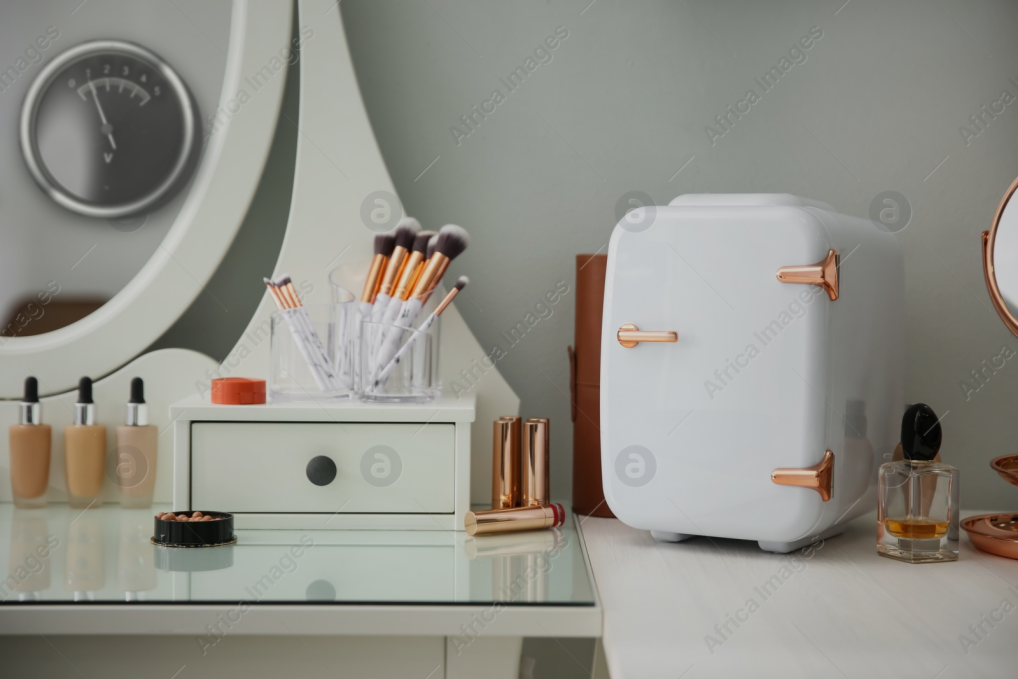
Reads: 1V
